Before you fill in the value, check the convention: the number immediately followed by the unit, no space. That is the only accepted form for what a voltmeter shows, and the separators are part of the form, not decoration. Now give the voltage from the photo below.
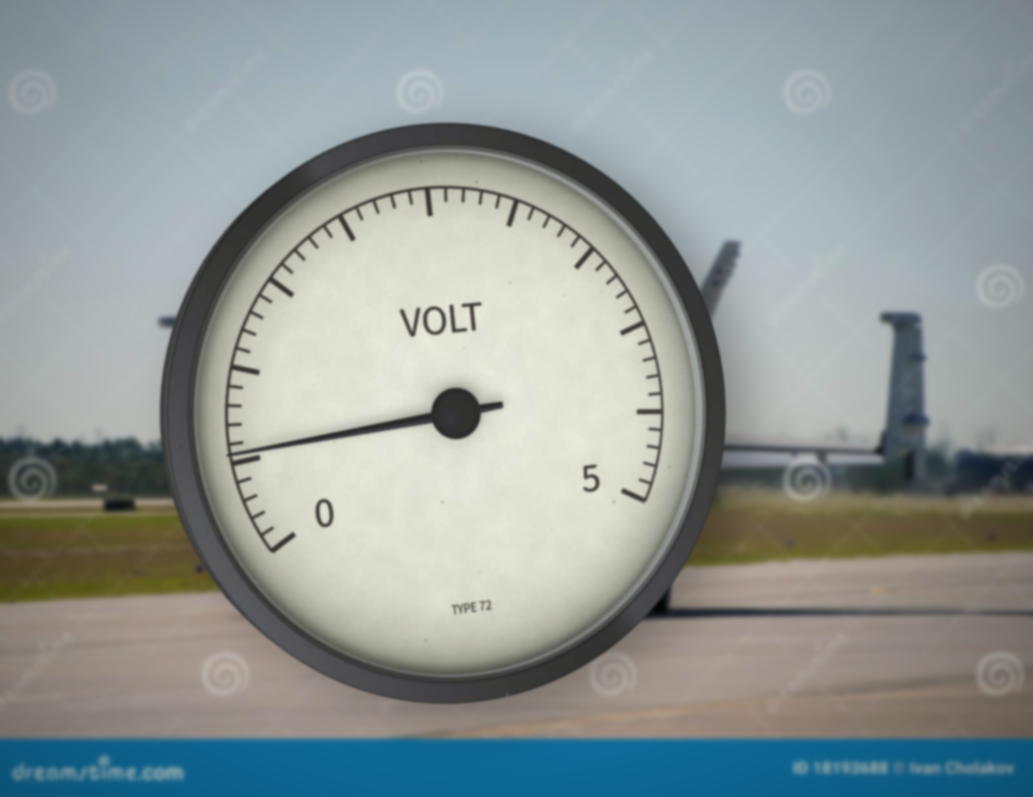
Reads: 0.55V
